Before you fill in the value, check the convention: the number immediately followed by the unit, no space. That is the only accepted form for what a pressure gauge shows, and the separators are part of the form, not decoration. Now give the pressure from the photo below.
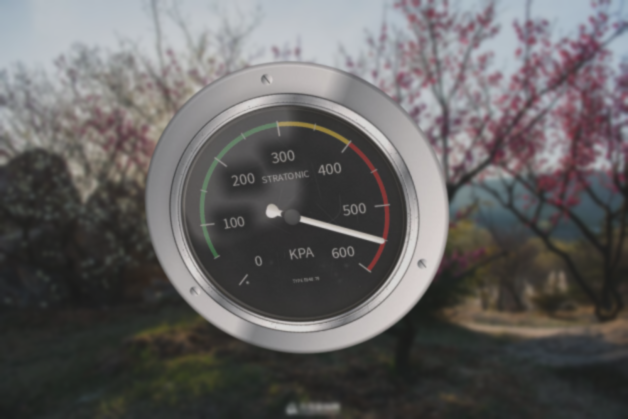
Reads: 550kPa
